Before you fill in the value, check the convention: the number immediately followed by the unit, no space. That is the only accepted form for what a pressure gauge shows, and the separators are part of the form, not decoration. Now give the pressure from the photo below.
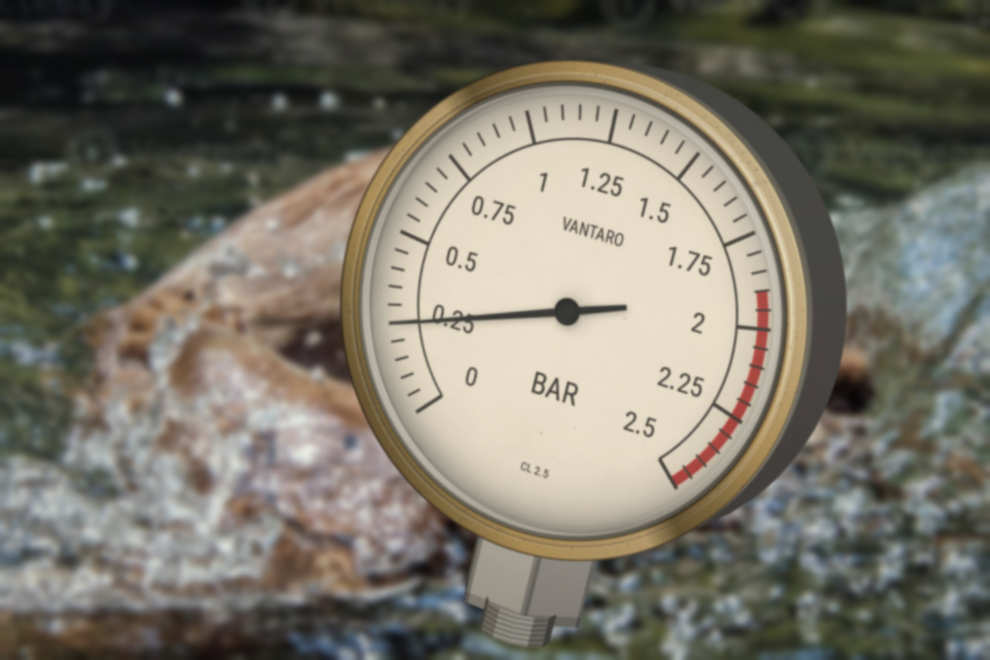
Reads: 0.25bar
